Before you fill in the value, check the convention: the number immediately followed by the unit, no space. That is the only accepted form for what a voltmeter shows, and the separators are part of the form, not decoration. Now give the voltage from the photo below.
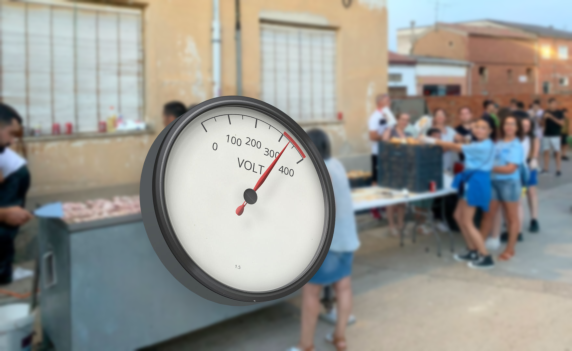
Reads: 325V
